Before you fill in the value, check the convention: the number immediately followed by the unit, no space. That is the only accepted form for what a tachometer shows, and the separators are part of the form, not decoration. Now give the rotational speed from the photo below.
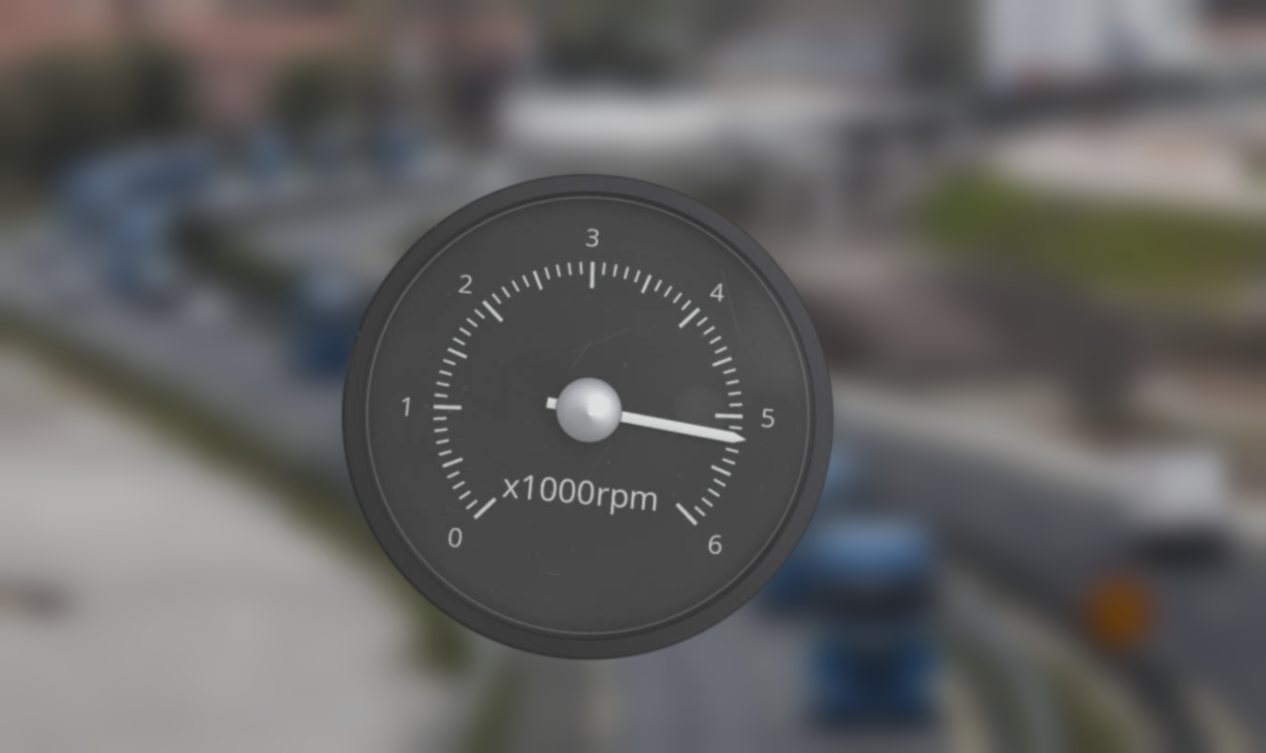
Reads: 5200rpm
